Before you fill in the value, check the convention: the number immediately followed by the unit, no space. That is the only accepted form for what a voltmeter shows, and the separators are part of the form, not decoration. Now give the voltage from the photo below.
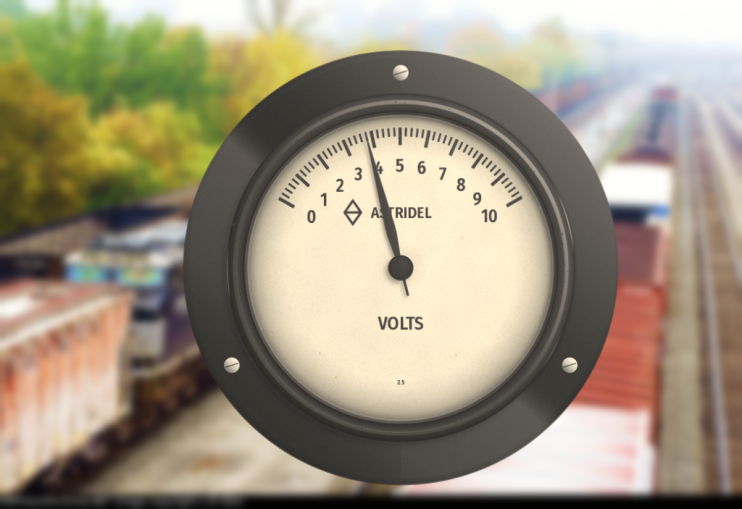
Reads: 3.8V
